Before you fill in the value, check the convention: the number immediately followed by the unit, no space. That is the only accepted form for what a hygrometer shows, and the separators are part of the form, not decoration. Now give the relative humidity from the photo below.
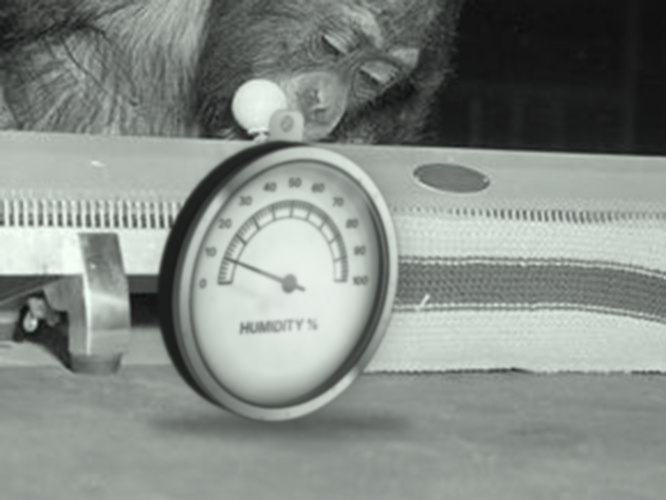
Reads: 10%
